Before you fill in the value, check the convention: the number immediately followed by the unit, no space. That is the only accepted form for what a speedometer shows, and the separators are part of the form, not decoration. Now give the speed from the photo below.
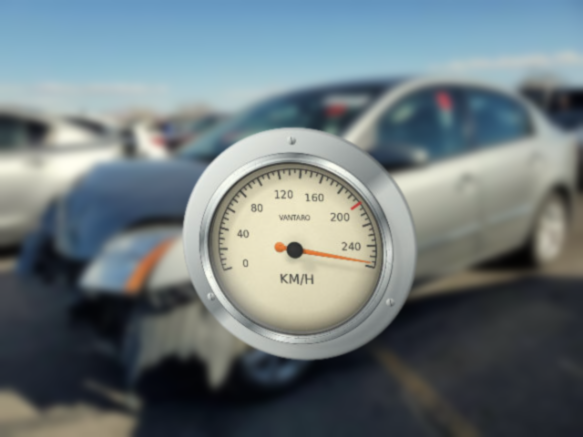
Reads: 255km/h
